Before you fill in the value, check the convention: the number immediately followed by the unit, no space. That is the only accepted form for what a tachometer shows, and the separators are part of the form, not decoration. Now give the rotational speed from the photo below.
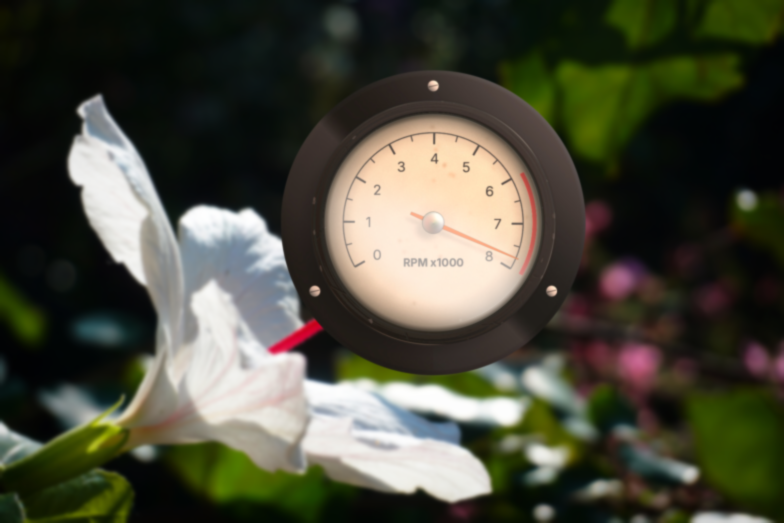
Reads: 7750rpm
